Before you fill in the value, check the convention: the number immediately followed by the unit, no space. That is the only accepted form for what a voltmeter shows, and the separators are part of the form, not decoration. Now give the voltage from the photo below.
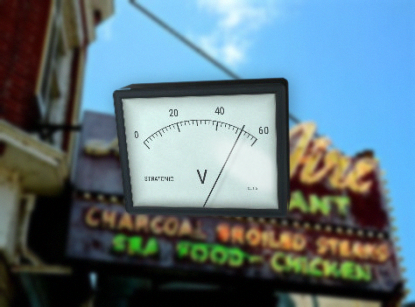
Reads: 52V
